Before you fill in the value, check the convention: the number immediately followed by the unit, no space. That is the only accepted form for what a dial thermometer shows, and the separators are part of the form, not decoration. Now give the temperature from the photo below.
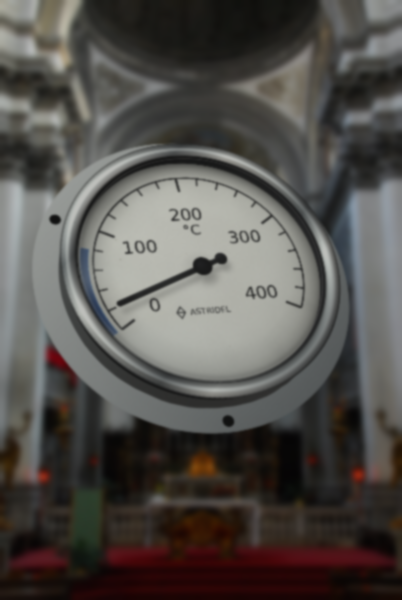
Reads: 20°C
